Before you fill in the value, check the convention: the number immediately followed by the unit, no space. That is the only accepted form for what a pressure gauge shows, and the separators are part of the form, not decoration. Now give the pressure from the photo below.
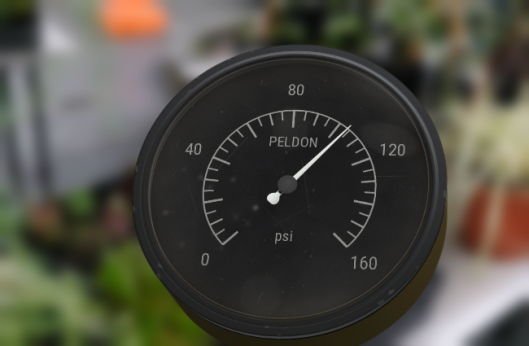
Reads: 105psi
